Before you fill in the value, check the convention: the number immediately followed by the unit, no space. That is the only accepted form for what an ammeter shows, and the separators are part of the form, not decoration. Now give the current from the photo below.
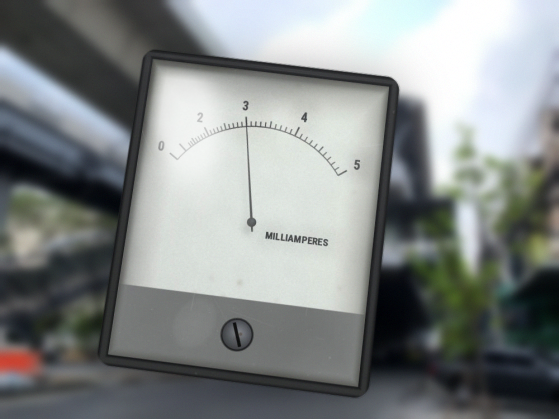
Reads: 3mA
